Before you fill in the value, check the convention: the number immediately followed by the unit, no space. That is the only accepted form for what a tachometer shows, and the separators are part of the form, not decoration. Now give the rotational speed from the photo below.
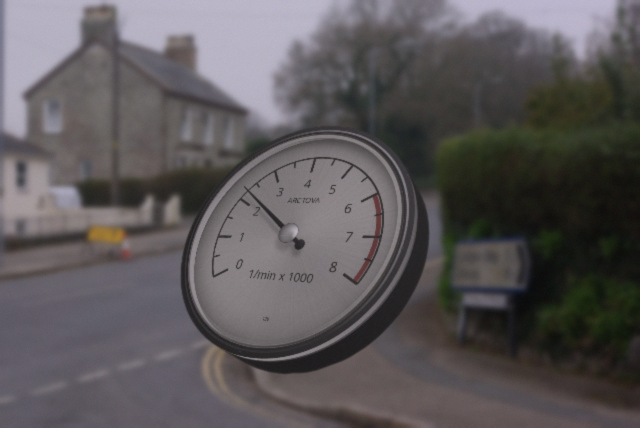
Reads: 2250rpm
